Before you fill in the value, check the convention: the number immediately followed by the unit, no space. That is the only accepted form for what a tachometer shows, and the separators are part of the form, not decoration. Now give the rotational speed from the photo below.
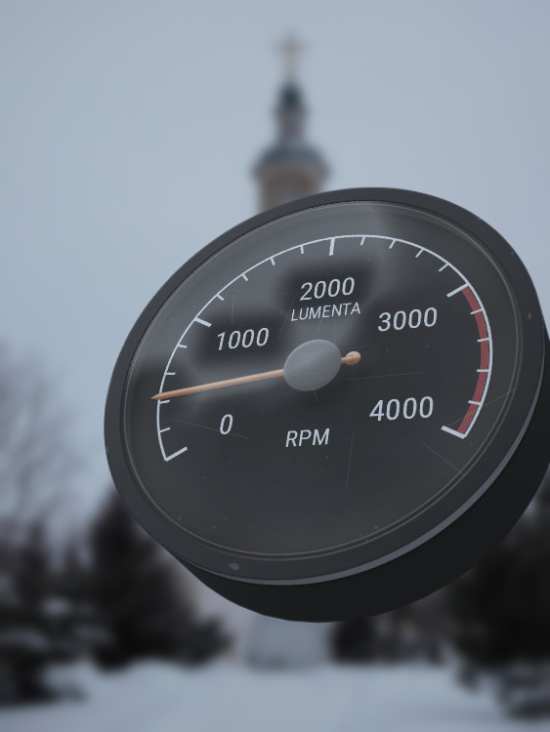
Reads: 400rpm
